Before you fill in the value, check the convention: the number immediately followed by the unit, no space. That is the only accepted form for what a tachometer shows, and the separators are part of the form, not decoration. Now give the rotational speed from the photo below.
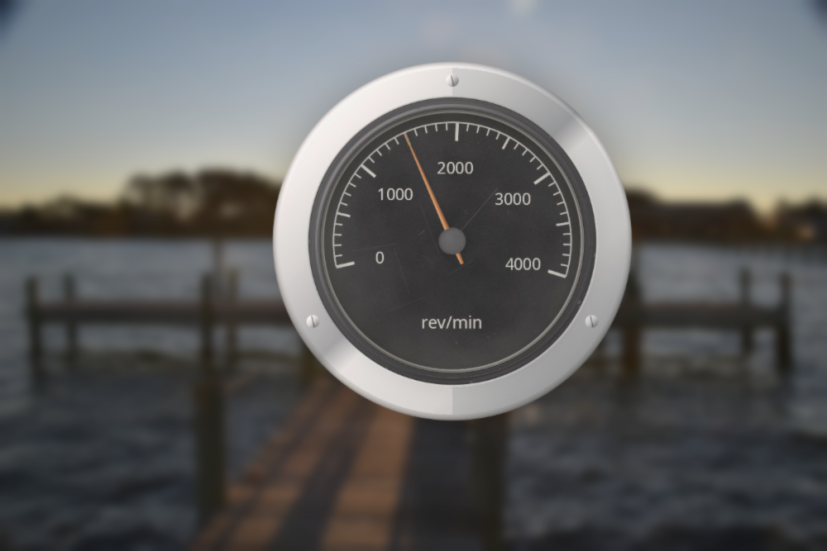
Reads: 1500rpm
